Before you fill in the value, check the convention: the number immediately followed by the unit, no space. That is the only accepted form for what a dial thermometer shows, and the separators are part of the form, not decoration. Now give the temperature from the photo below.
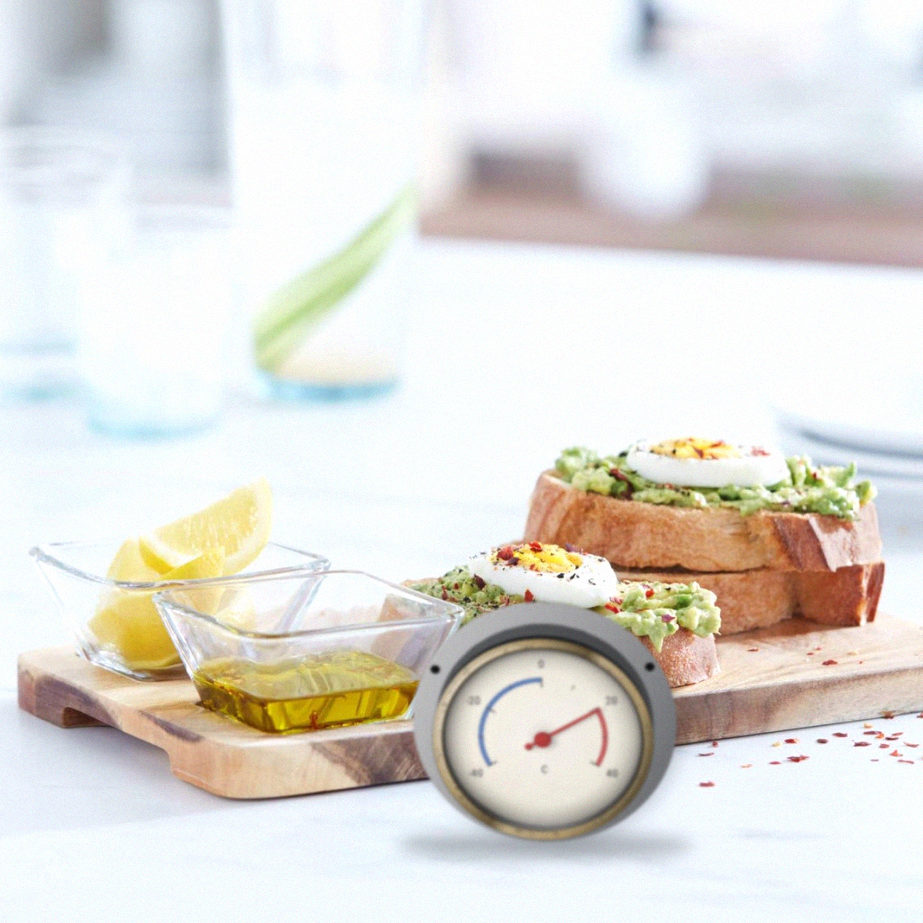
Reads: 20°C
